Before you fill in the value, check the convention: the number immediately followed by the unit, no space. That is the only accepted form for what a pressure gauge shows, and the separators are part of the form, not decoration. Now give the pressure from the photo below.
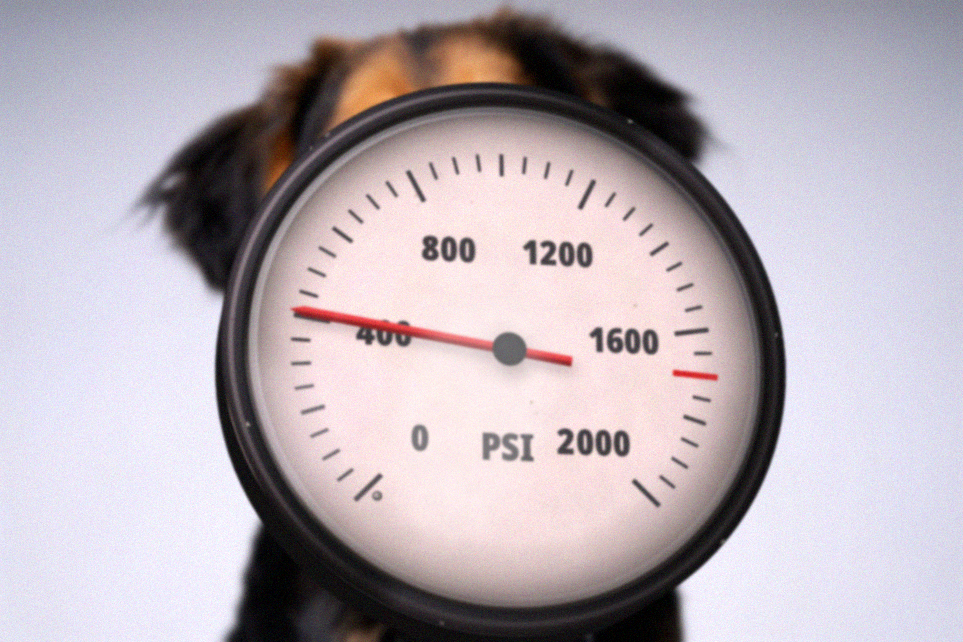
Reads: 400psi
